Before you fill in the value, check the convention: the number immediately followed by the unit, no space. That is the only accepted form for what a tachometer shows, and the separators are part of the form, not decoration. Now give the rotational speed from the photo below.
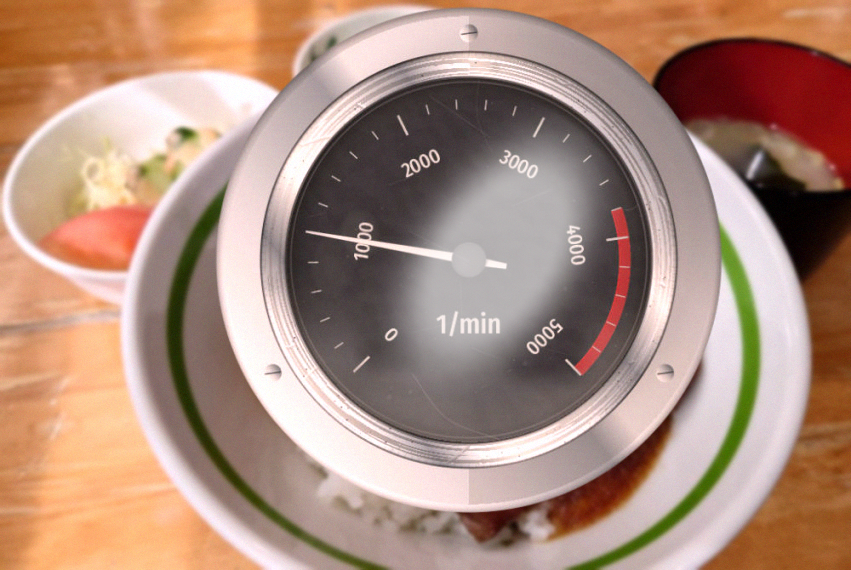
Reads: 1000rpm
